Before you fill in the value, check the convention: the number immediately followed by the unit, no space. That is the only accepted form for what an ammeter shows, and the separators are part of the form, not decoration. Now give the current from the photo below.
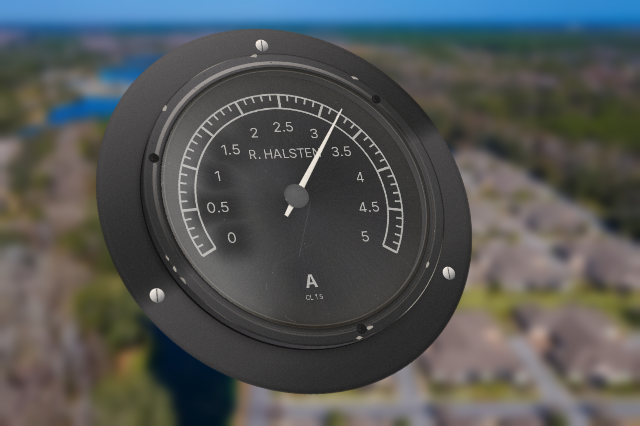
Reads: 3.2A
